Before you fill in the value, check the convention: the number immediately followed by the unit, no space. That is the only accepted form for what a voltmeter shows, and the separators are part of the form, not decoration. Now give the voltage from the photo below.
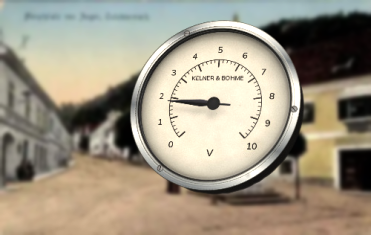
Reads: 1.8V
